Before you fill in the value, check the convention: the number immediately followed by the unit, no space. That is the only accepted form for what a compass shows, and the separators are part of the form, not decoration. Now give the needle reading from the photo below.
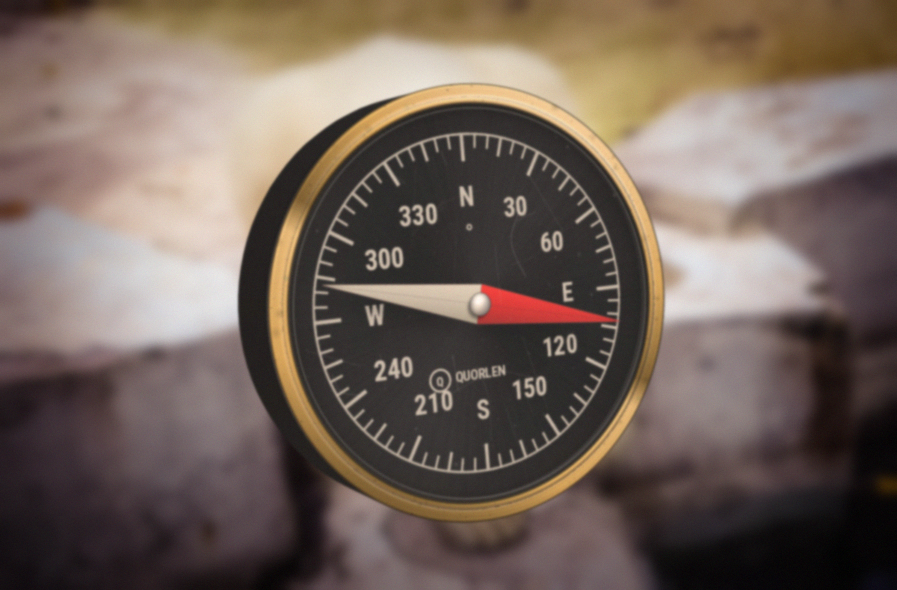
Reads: 102.5°
